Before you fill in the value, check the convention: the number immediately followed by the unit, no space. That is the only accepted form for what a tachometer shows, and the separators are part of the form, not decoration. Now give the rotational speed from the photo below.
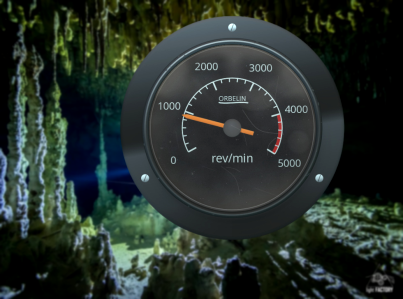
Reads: 900rpm
